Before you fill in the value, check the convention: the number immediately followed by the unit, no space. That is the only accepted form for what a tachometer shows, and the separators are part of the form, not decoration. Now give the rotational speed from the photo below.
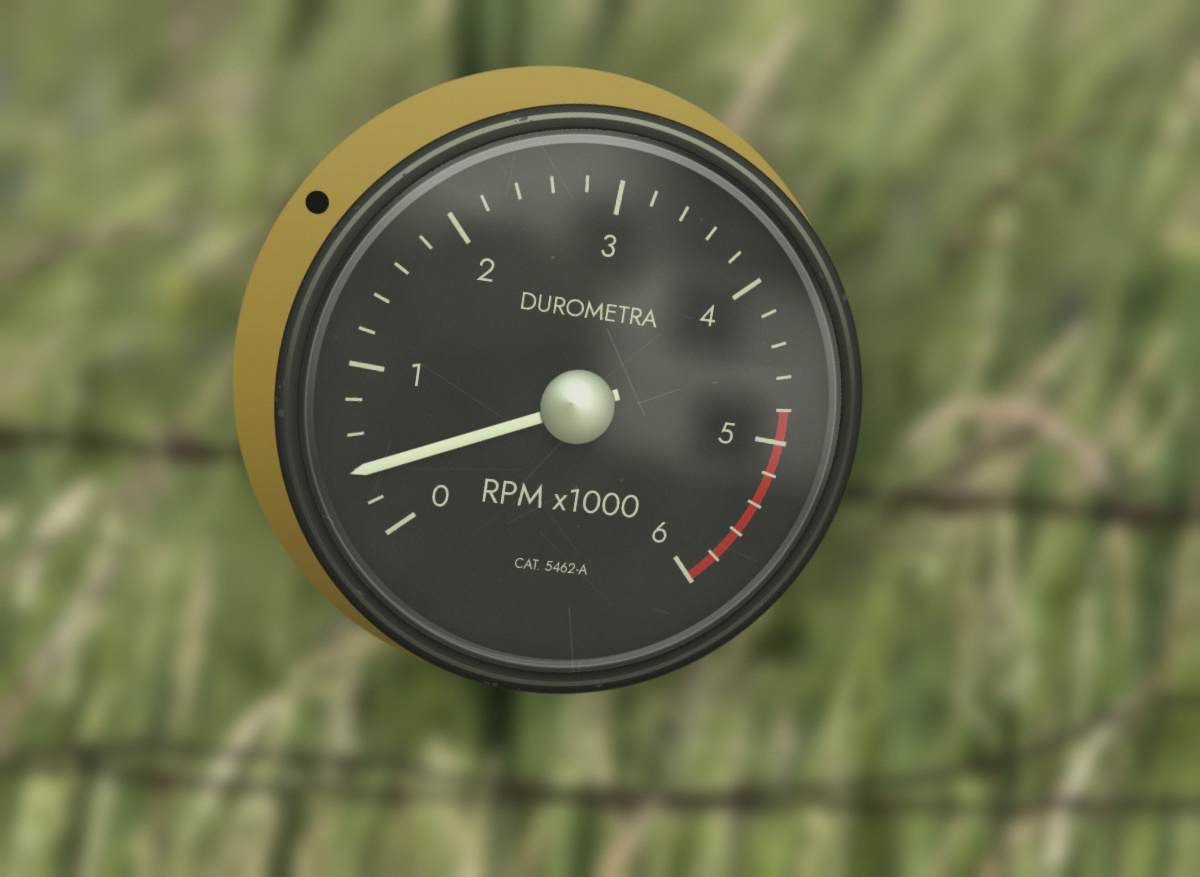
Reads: 400rpm
